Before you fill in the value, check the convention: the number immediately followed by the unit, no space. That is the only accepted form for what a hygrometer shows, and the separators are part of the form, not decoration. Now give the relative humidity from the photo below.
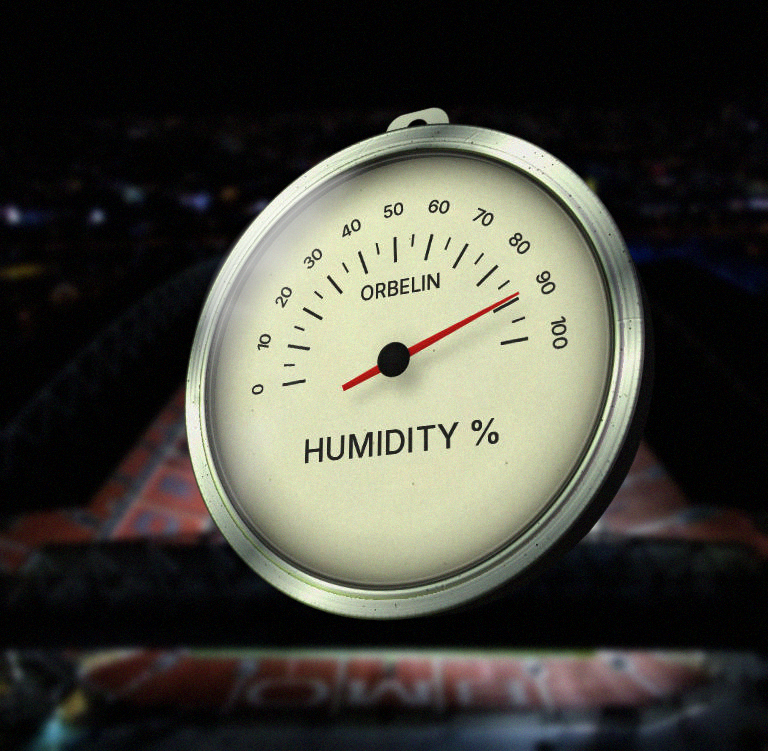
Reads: 90%
